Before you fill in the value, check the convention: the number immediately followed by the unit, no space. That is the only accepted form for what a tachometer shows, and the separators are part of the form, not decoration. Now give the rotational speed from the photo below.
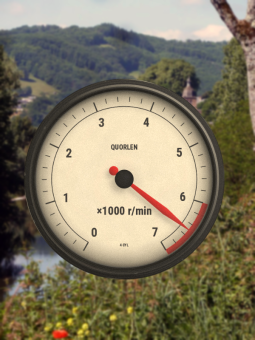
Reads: 6500rpm
